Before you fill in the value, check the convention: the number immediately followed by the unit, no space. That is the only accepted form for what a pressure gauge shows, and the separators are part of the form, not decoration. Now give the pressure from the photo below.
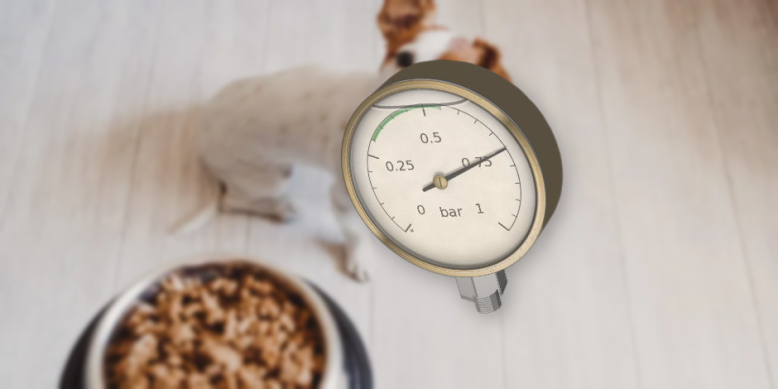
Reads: 0.75bar
